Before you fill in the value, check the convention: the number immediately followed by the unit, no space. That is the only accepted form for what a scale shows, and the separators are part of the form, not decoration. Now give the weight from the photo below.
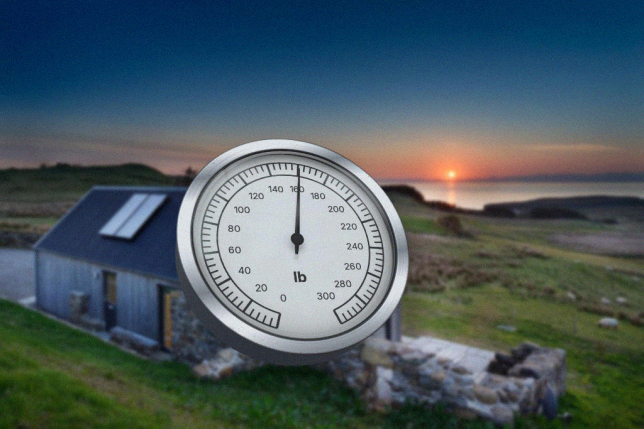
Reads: 160lb
